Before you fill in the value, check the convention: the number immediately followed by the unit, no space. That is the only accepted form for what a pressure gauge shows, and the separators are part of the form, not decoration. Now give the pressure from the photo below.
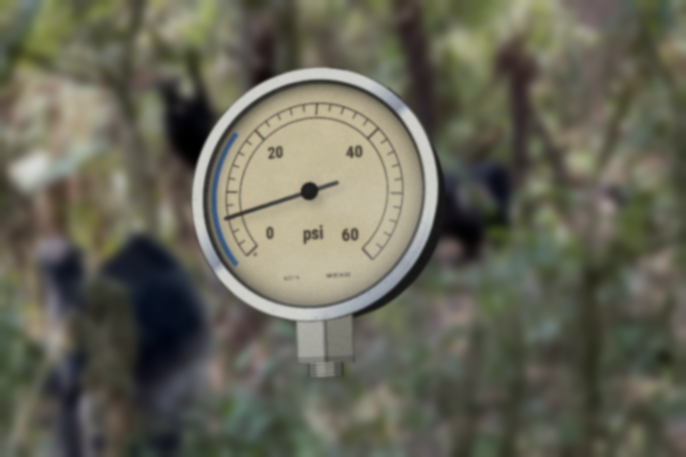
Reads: 6psi
